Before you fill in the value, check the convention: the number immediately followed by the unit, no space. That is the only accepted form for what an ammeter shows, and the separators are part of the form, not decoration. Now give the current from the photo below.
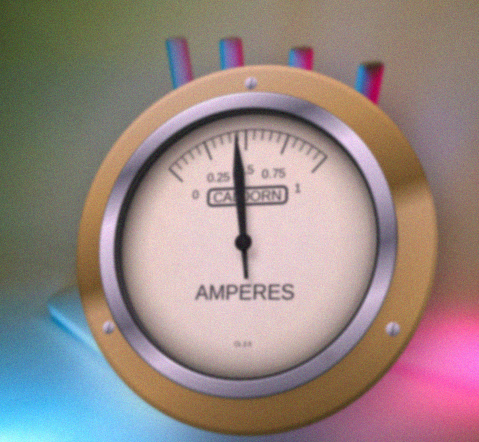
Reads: 0.45A
